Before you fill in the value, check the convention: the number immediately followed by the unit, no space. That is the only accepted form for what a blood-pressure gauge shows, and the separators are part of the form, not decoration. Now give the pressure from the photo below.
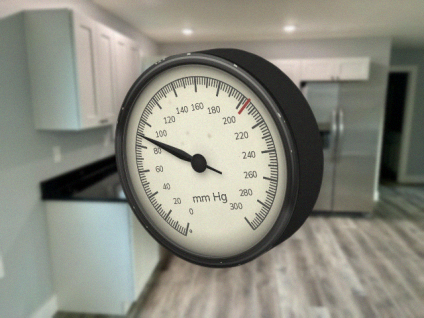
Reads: 90mmHg
